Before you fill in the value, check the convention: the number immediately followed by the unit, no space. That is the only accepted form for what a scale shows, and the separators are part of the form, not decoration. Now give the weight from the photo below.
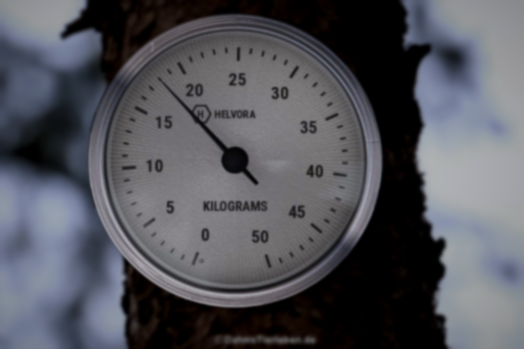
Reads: 18kg
